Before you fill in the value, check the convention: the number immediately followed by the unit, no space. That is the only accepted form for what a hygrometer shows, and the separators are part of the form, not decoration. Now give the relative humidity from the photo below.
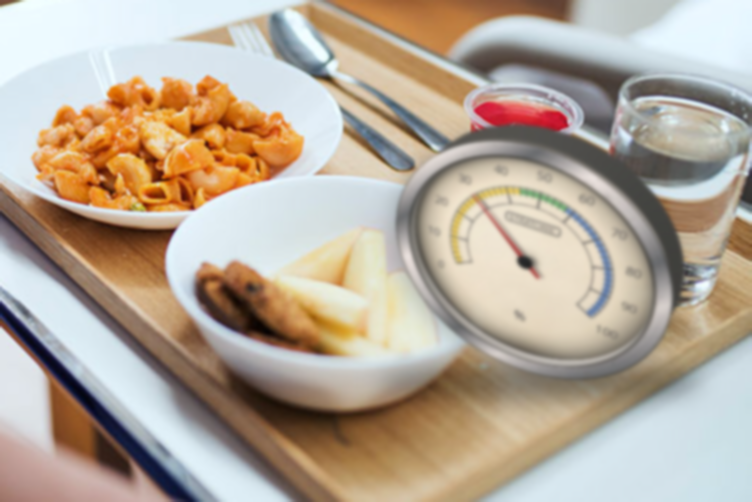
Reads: 30%
